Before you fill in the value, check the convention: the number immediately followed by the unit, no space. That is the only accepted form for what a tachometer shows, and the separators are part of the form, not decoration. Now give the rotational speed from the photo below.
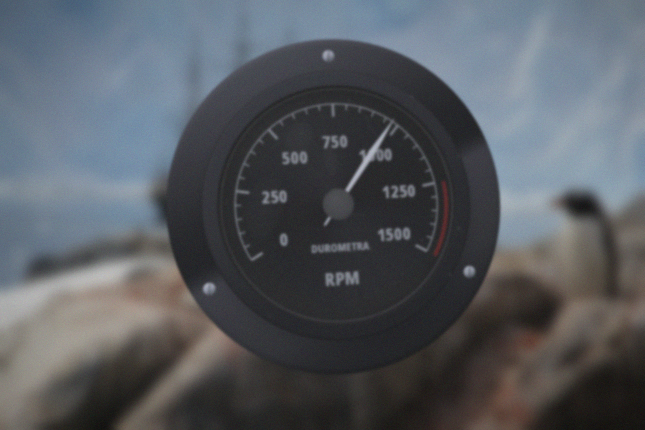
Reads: 975rpm
